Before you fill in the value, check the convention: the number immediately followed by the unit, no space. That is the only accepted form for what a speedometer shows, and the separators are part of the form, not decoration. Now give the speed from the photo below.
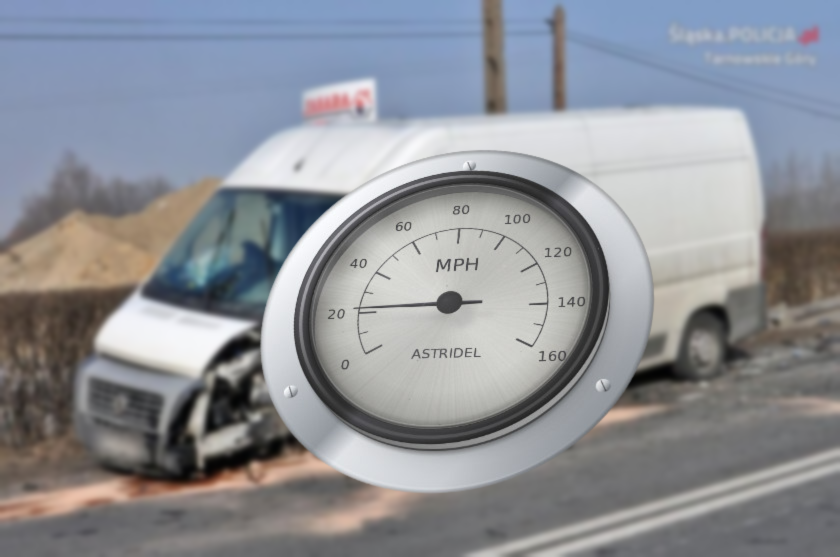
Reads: 20mph
